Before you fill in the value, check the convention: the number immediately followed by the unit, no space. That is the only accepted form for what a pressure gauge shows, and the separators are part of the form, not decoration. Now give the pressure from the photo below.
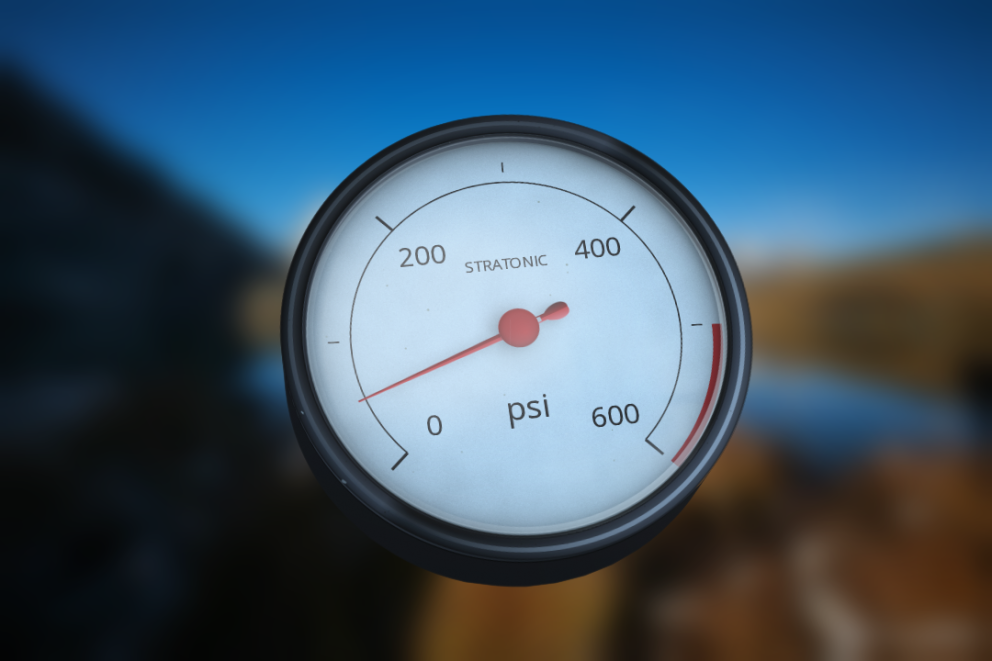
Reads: 50psi
